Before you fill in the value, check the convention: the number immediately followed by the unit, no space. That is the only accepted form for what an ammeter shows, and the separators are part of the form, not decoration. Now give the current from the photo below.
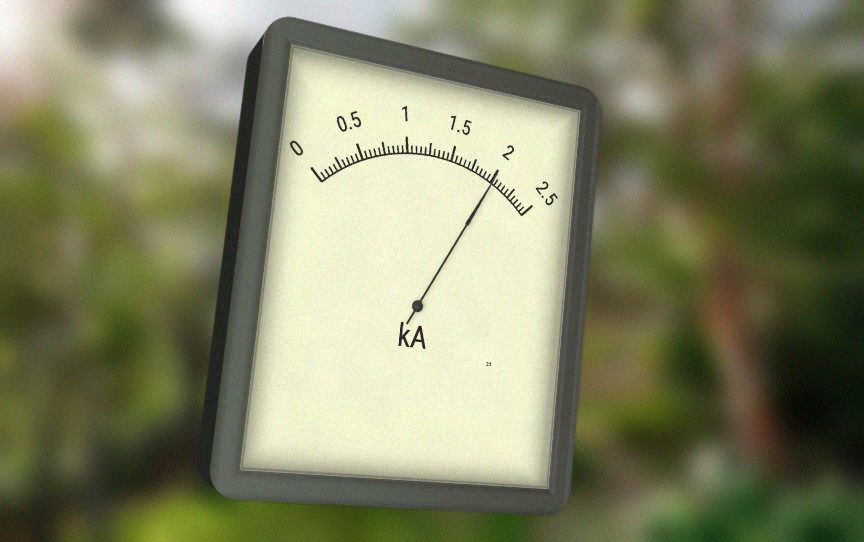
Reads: 2kA
